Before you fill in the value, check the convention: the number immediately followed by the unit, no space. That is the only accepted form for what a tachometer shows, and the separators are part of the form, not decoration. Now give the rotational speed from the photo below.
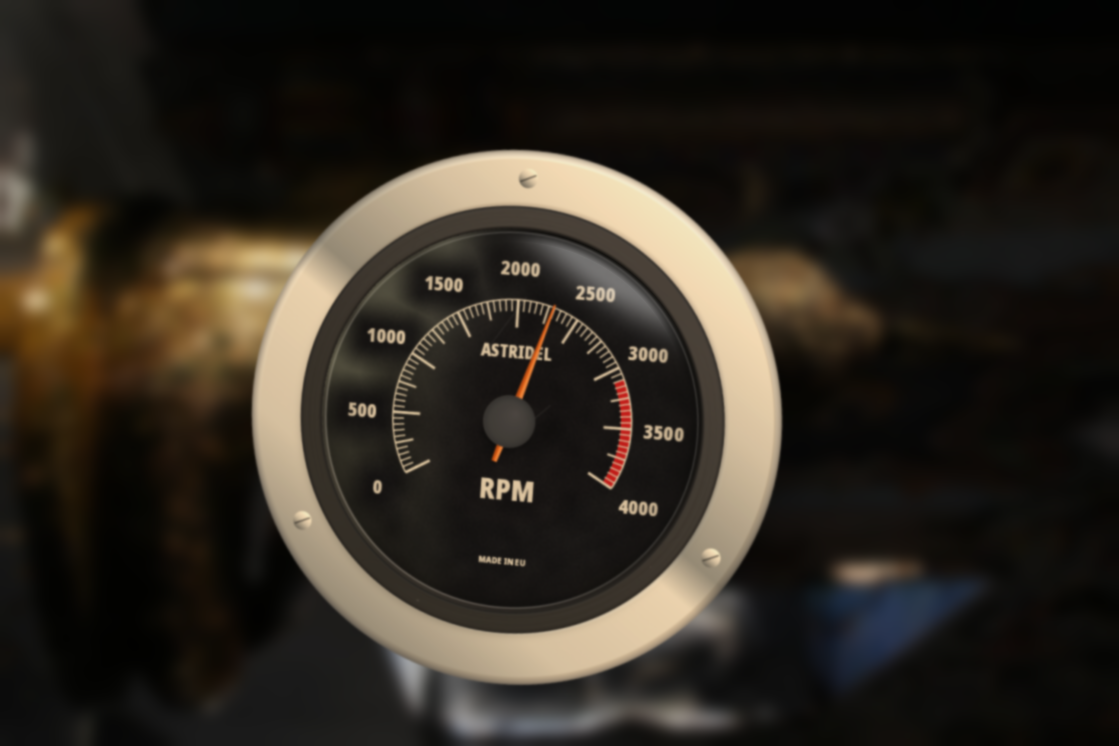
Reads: 2300rpm
